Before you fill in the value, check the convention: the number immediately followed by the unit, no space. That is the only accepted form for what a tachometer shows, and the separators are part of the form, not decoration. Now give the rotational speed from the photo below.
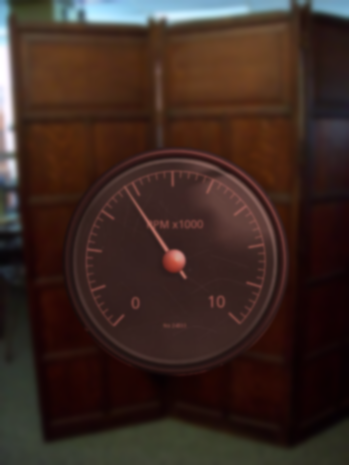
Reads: 3800rpm
